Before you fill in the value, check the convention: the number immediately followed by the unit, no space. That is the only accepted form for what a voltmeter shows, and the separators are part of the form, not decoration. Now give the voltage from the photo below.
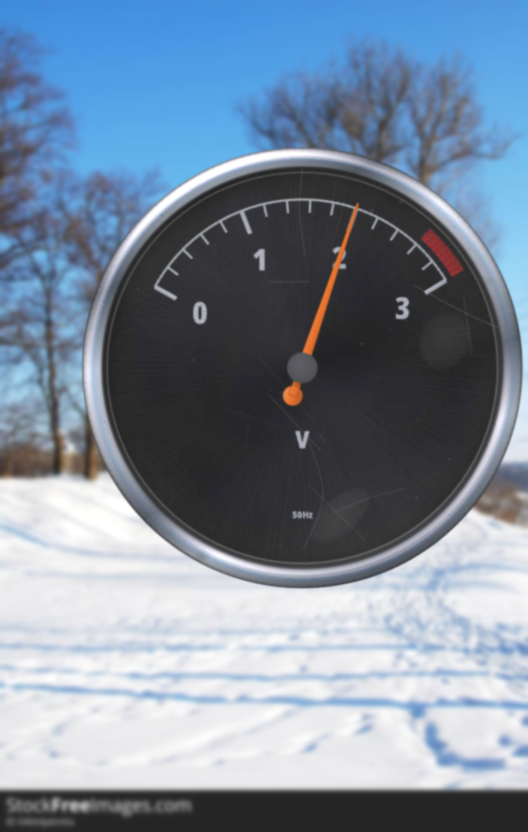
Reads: 2V
